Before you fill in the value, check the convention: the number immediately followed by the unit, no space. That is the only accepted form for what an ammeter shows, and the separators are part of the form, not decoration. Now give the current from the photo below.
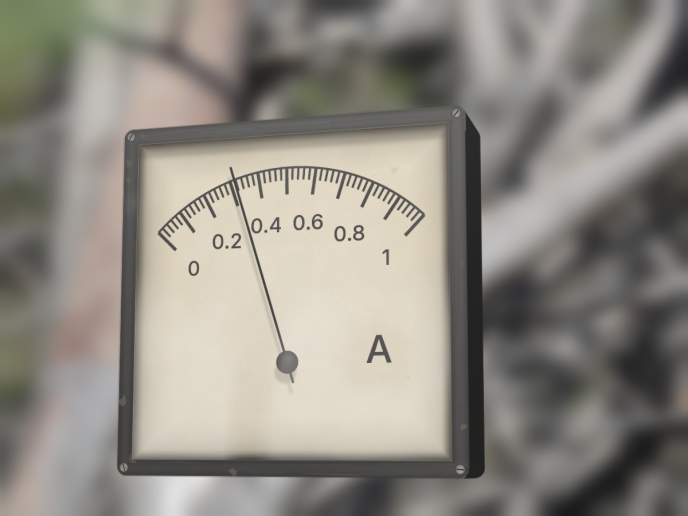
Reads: 0.32A
